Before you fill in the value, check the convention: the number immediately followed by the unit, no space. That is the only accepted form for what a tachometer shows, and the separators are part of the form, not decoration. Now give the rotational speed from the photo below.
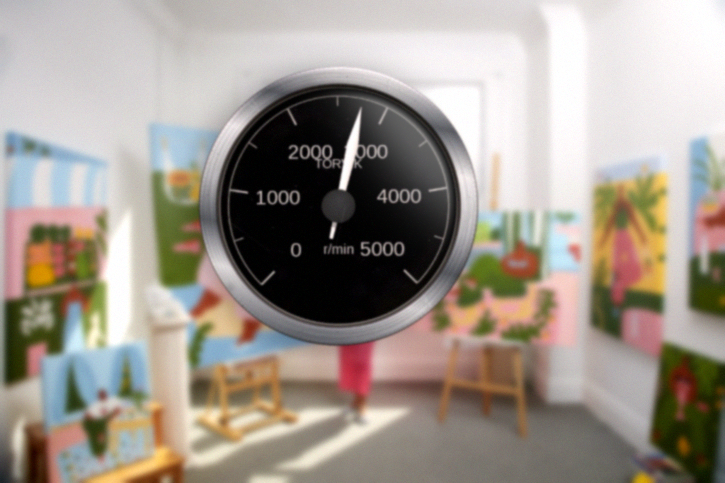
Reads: 2750rpm
